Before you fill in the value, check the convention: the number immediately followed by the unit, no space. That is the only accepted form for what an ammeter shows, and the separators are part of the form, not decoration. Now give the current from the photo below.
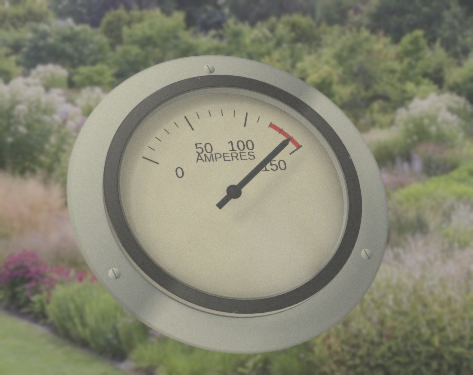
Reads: 140A
